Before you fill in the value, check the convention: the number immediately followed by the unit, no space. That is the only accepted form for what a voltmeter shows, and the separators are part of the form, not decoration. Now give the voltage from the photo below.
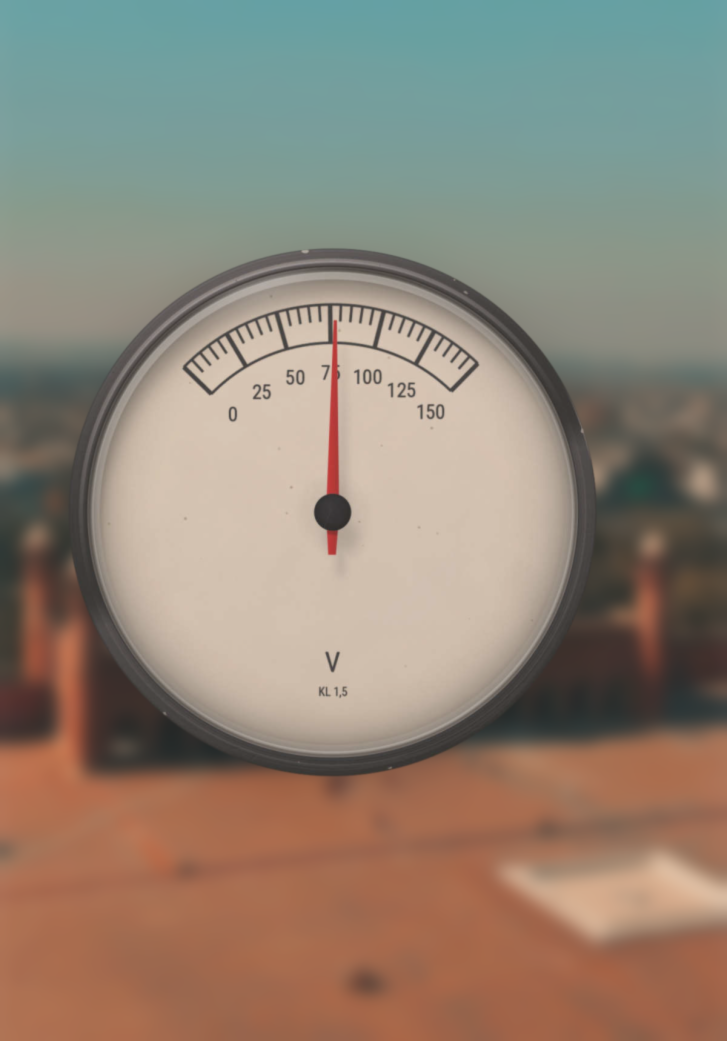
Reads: 77.5V
